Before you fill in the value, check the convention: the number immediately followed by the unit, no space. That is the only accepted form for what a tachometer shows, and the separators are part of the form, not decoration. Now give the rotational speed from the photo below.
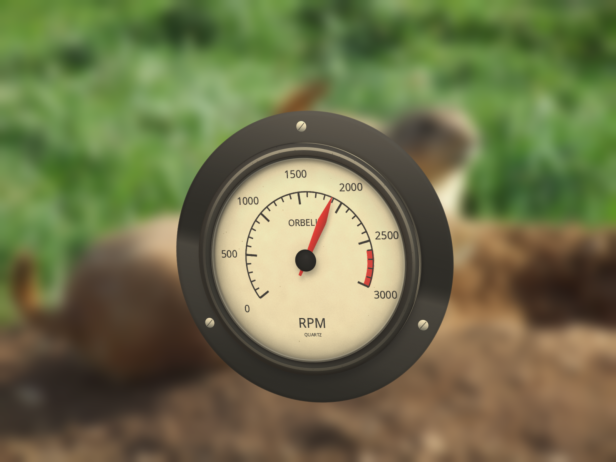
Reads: 1900rpm
